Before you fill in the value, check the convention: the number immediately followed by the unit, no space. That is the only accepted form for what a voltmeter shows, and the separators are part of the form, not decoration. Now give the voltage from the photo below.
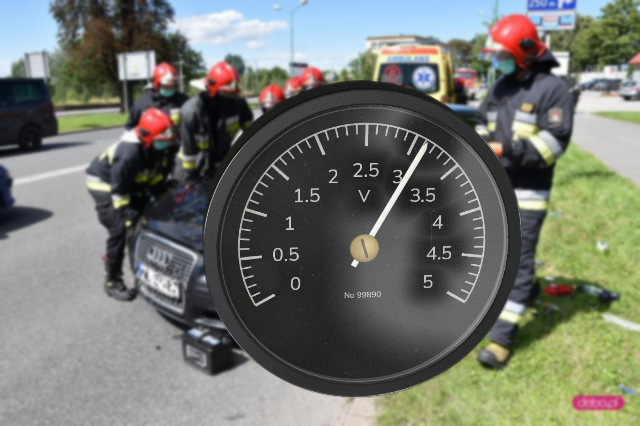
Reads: 3.1V
